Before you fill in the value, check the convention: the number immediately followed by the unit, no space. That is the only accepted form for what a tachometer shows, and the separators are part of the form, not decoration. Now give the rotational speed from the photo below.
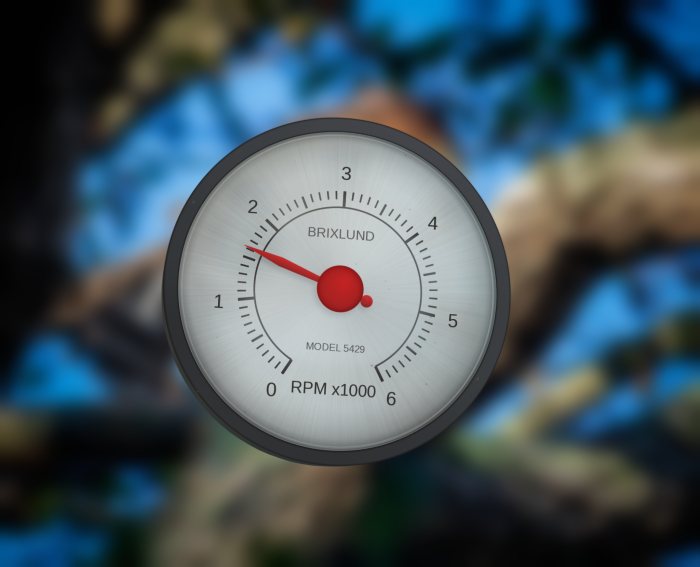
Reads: 1600rpm
